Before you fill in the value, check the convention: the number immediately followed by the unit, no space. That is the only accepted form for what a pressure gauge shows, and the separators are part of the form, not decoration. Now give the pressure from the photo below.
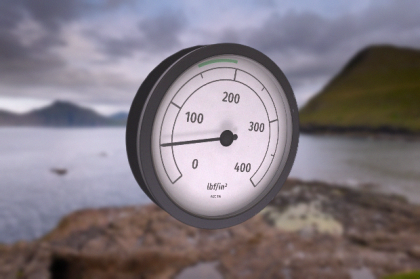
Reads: 50psi
